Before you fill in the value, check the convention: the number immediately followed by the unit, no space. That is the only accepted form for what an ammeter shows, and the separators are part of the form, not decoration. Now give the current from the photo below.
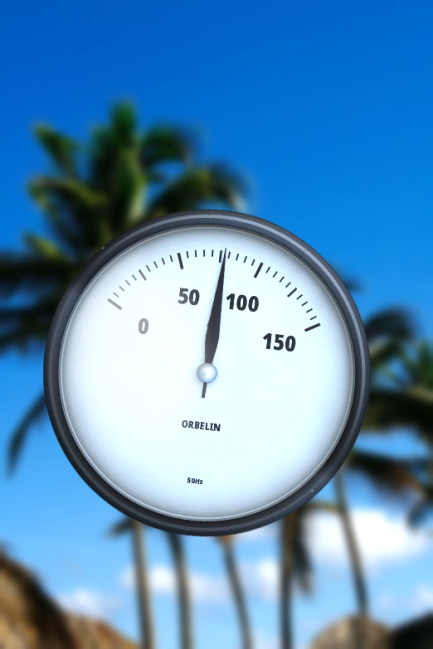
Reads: 77.5A
